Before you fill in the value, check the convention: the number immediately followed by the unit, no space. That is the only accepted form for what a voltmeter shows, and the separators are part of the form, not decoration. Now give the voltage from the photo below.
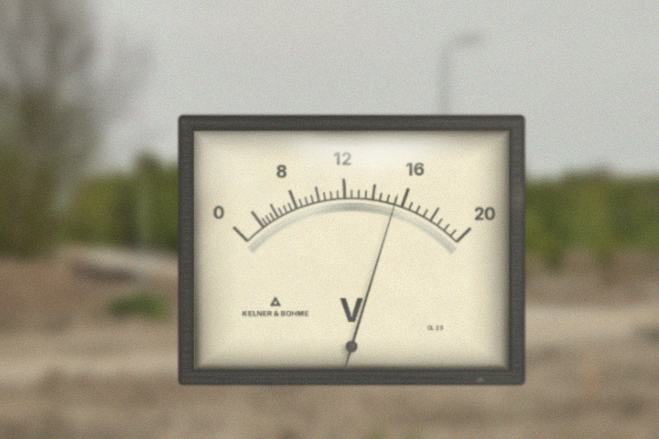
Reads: 15.5V
